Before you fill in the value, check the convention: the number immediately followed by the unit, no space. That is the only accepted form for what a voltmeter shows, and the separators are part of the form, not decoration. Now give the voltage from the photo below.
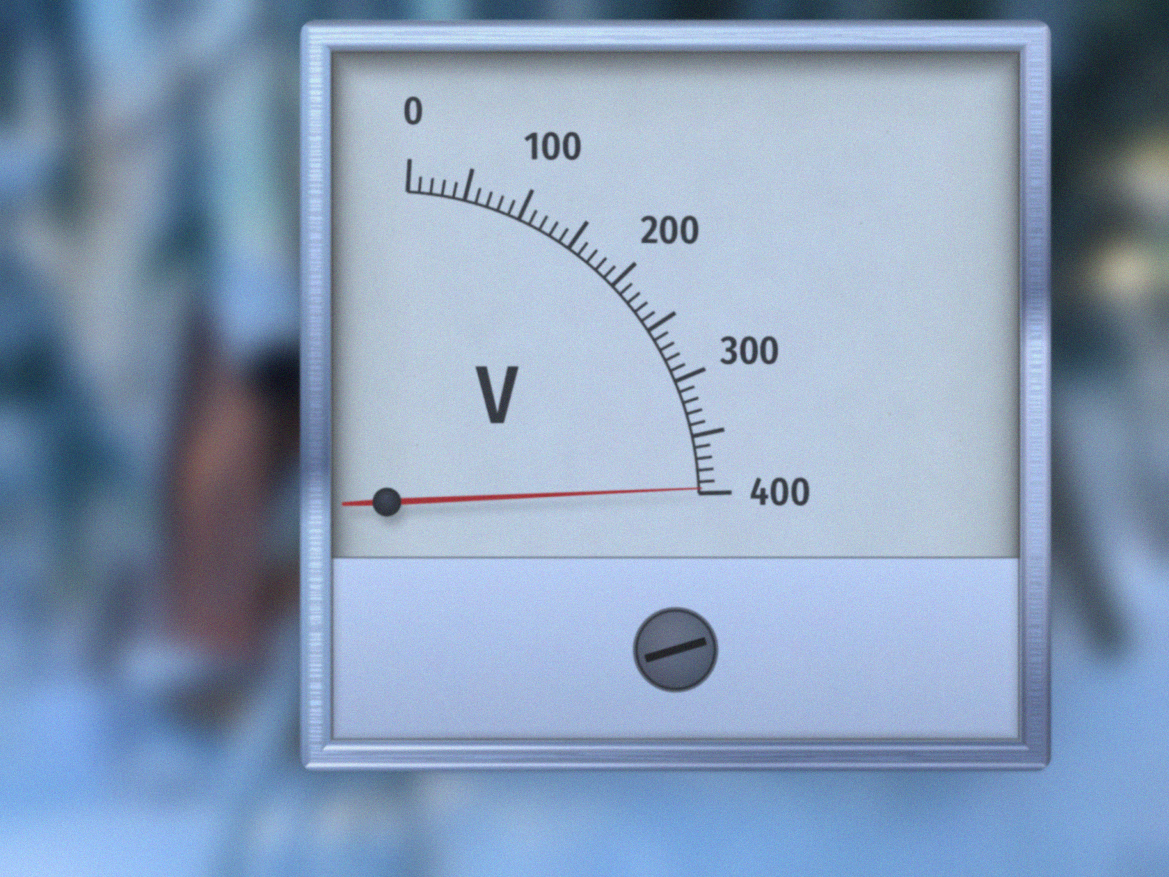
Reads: 395V
